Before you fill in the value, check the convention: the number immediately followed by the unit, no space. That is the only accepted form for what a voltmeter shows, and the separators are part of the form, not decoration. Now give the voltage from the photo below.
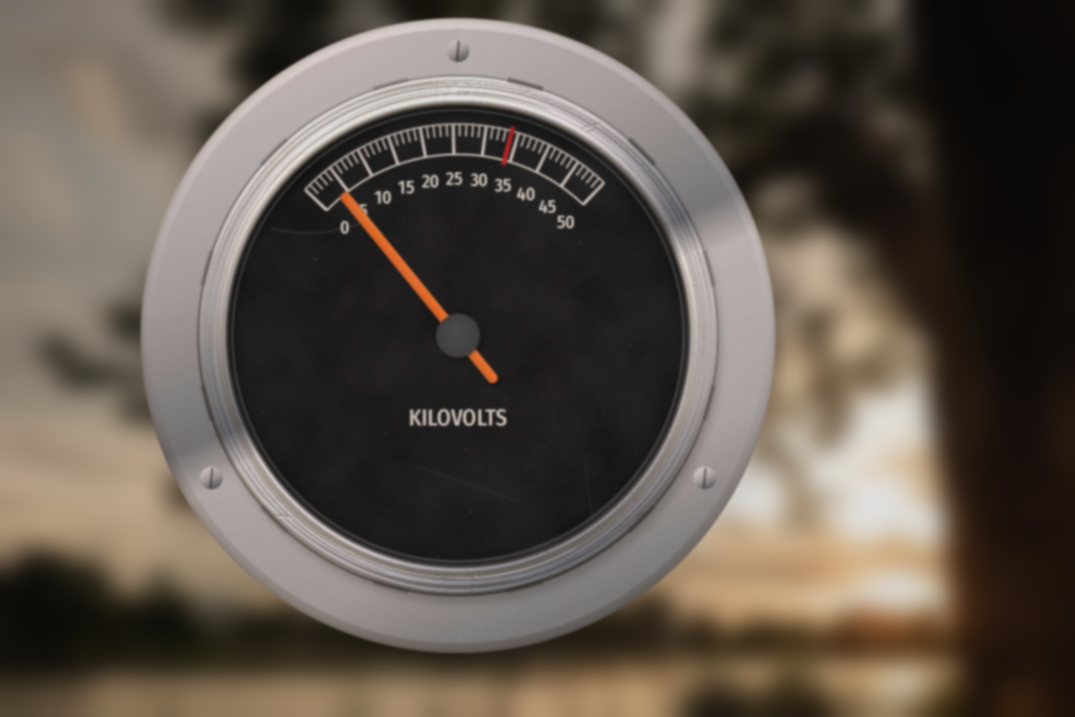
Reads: 4kV
